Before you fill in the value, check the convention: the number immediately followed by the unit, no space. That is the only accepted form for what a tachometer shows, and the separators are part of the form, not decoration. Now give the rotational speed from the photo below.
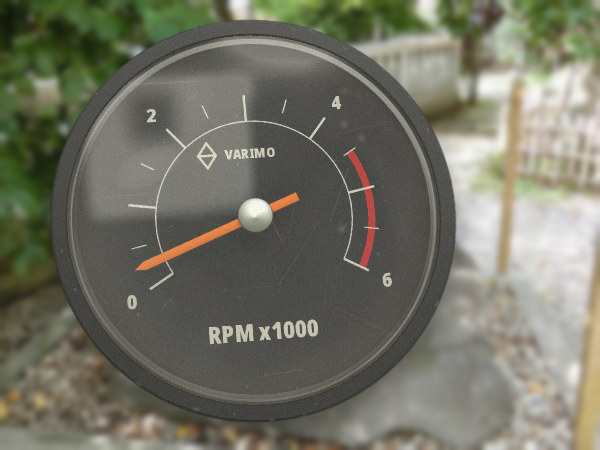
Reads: 250rpm
